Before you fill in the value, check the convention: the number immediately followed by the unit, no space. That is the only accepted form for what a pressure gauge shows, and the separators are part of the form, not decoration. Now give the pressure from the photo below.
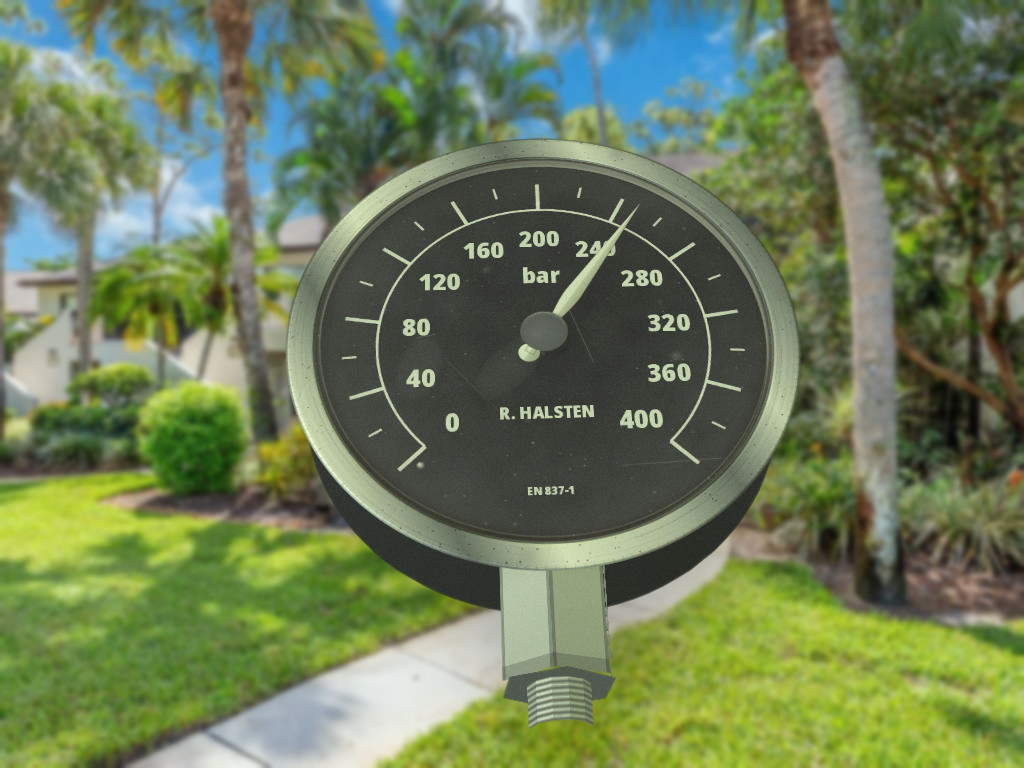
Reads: 250bar
